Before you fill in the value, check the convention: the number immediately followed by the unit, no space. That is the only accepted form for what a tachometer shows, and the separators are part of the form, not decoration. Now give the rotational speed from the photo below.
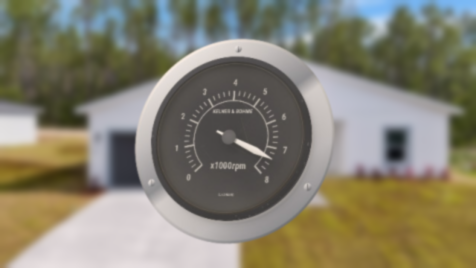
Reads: 7400rpm
